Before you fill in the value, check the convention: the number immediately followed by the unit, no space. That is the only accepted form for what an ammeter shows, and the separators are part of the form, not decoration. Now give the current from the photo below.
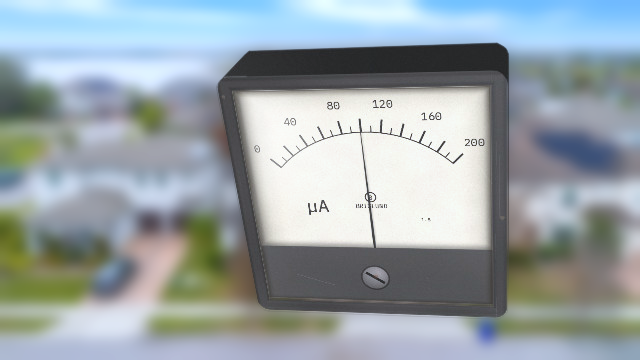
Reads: 100µA
